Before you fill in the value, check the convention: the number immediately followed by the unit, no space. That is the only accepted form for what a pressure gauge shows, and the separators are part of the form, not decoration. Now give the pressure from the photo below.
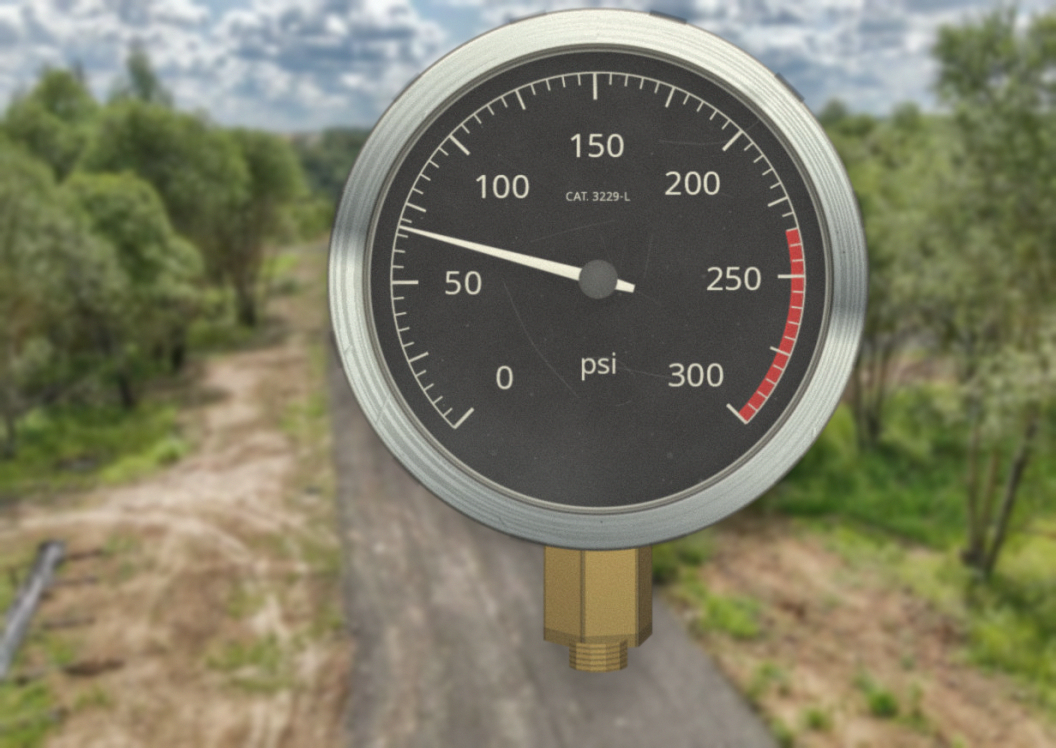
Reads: 67.5psi
